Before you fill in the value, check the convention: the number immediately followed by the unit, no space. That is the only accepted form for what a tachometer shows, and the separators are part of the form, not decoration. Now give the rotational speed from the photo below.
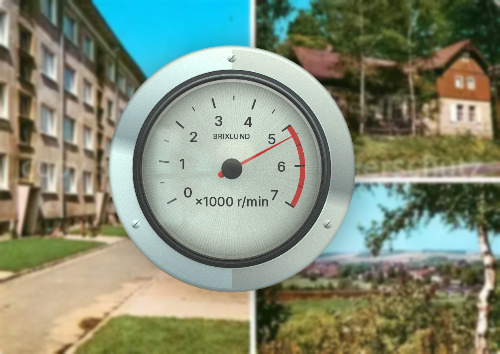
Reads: 5250rpm
